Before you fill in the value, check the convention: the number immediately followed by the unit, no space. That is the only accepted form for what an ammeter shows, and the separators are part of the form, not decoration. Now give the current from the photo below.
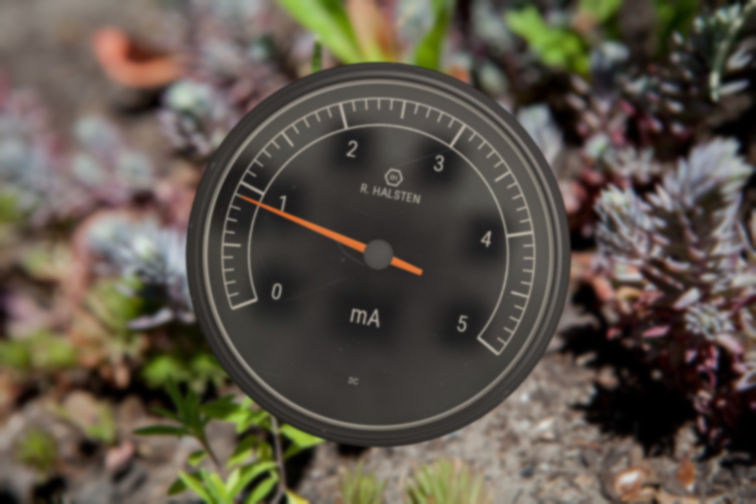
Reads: 0.9mA
